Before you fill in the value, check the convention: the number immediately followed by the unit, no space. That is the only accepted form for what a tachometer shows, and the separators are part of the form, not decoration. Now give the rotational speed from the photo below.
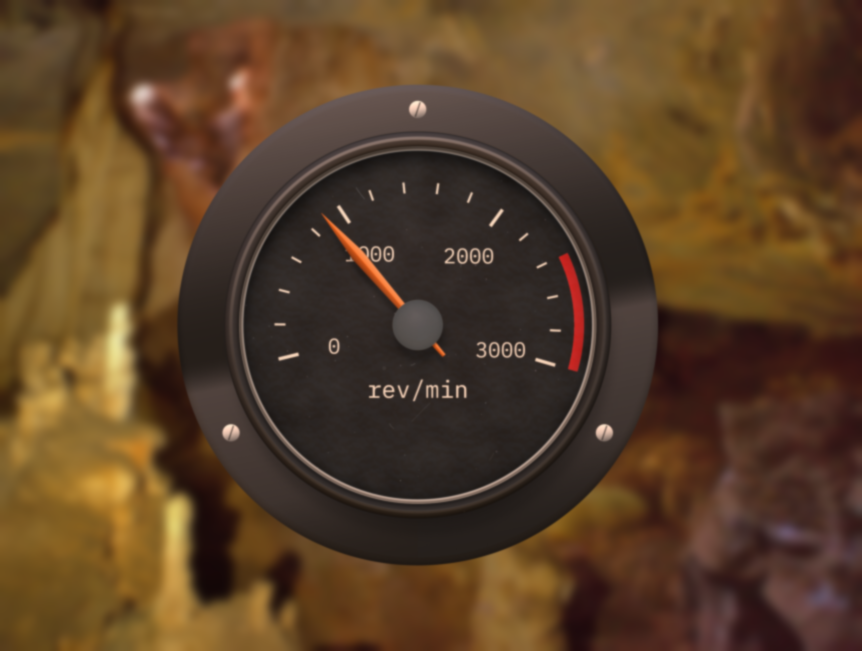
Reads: 900rpm
